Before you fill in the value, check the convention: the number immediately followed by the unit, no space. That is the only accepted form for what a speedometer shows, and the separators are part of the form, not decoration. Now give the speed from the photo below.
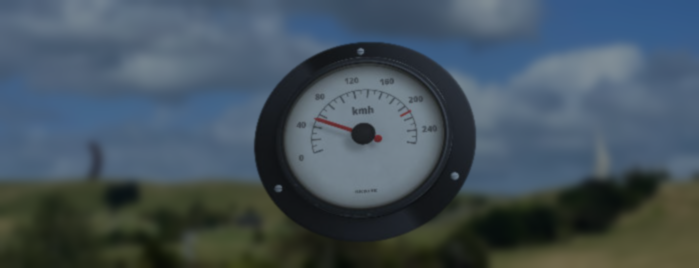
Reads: 50km/h
